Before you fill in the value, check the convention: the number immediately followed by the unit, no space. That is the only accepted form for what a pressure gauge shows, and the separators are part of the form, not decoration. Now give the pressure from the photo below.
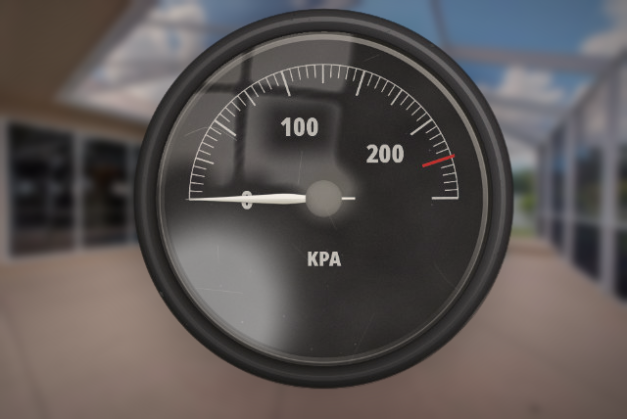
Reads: 0kPa
